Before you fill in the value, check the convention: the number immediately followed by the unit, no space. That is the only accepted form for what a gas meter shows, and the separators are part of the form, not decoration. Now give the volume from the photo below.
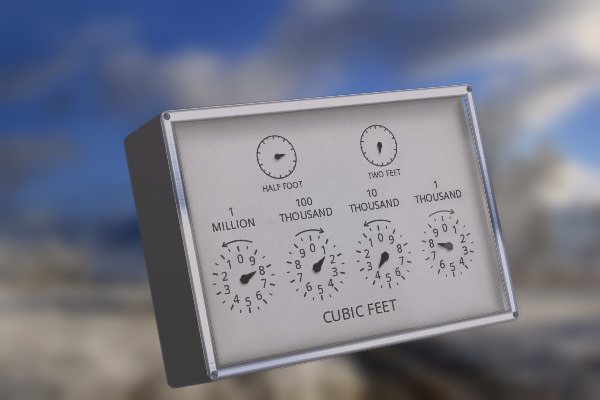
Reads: 813800ft³
